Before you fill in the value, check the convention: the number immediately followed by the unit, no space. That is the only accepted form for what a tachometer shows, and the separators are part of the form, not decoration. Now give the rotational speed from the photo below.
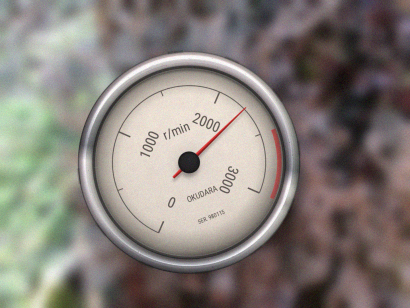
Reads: 2250rpm
